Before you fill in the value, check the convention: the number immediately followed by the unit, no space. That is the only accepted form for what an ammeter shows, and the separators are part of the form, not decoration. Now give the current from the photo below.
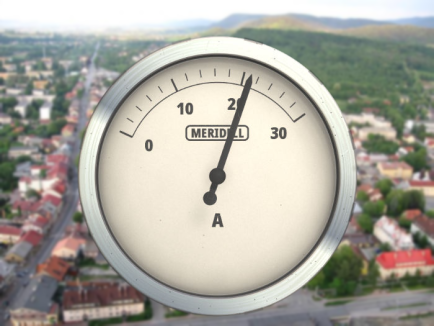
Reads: 21A
